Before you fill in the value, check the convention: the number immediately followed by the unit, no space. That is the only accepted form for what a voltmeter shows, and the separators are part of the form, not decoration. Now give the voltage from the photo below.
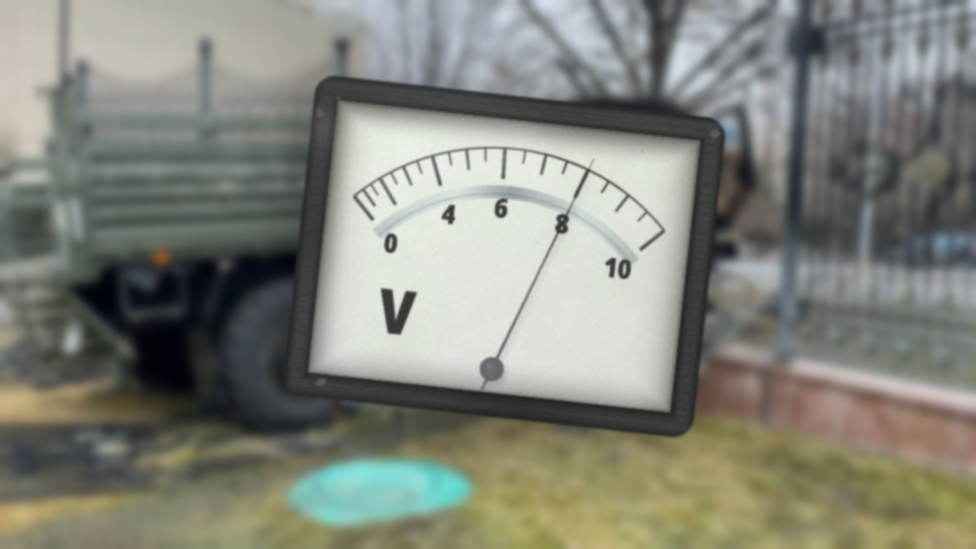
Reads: 8V
